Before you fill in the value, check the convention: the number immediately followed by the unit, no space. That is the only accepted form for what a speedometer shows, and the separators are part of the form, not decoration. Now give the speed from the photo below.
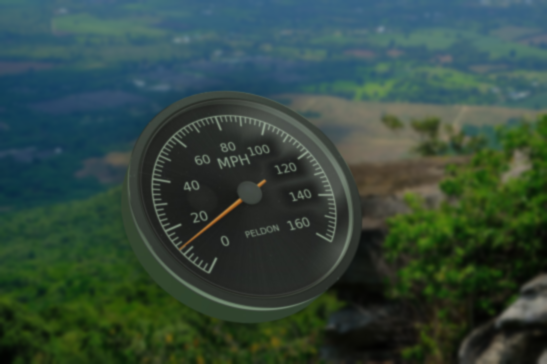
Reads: 12mph
